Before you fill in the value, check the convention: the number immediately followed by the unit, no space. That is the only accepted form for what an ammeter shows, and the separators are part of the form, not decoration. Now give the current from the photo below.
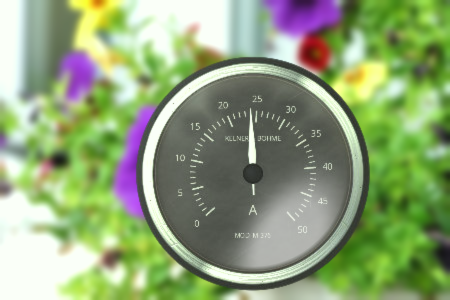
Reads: 24A
